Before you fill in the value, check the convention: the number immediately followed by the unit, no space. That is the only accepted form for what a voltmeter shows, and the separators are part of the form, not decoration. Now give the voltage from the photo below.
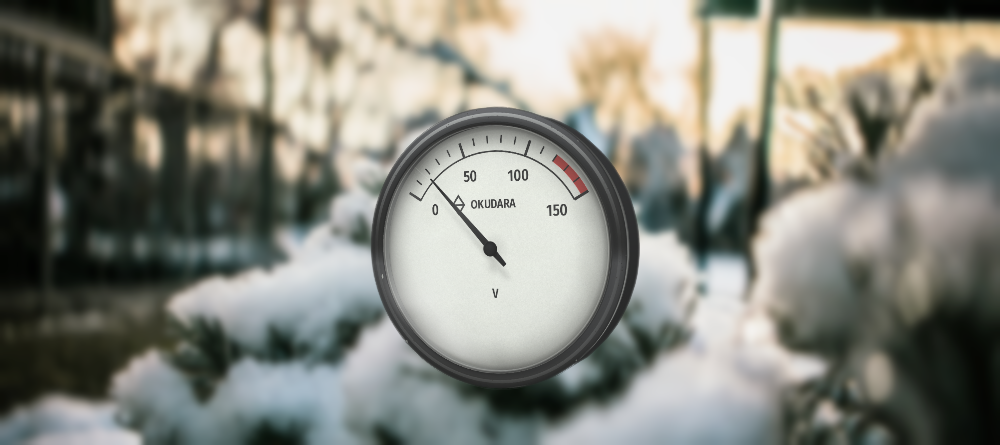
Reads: 20V
